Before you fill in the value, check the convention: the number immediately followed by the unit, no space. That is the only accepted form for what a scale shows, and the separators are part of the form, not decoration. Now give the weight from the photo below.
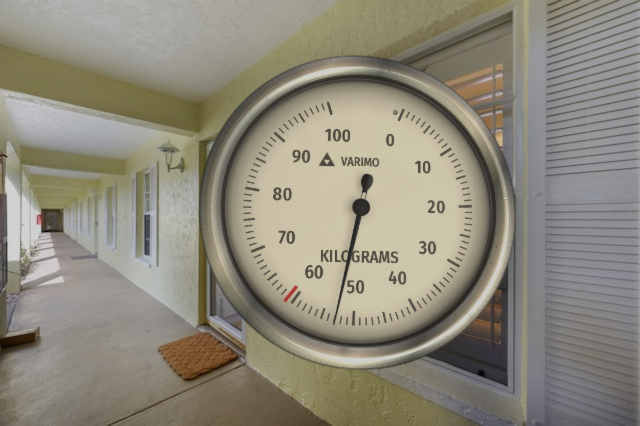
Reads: 53kg
